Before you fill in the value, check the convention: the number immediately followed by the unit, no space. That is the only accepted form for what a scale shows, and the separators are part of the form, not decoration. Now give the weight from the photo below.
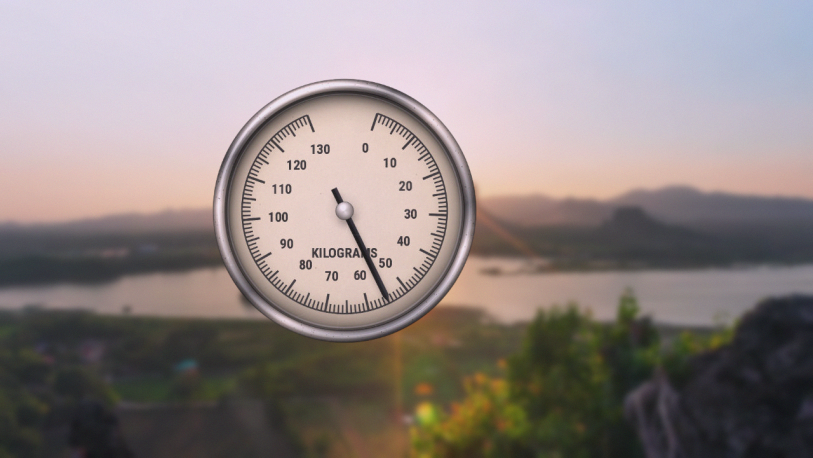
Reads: 55kg
